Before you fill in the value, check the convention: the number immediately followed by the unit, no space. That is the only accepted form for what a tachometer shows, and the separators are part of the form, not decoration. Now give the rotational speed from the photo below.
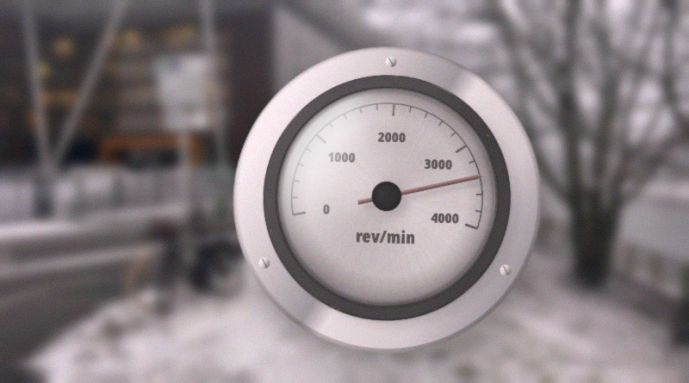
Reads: 3400rpm
